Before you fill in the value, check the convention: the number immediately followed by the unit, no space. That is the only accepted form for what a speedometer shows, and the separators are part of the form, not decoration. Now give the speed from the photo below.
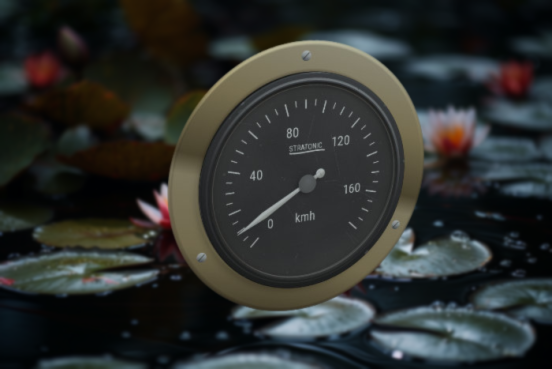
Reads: 10km/h
